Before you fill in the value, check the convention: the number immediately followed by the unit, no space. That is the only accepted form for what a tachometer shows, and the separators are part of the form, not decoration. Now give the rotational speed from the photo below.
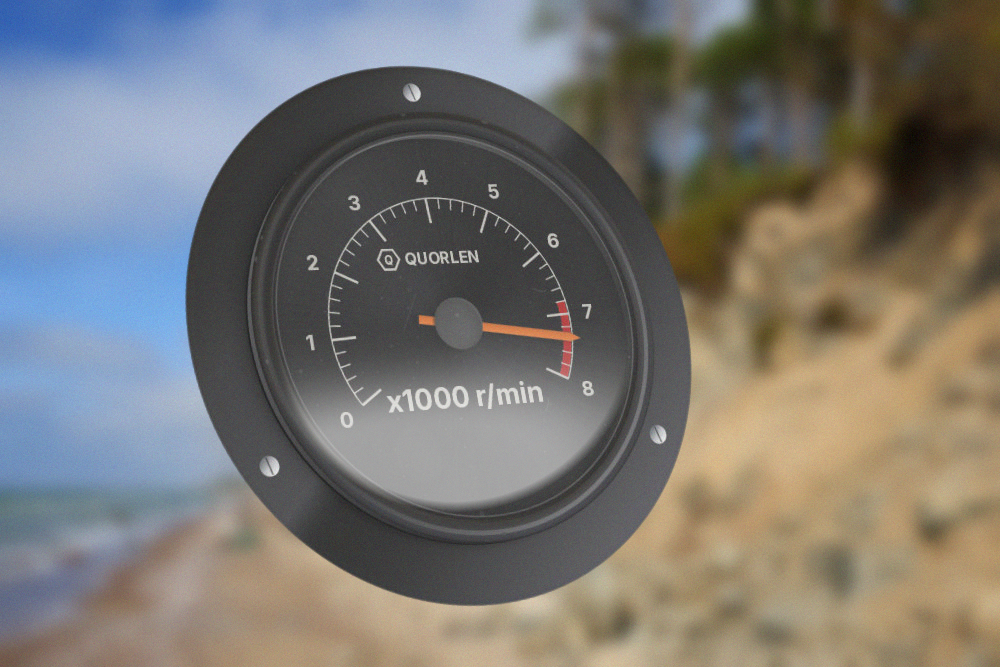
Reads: 7400rpm
